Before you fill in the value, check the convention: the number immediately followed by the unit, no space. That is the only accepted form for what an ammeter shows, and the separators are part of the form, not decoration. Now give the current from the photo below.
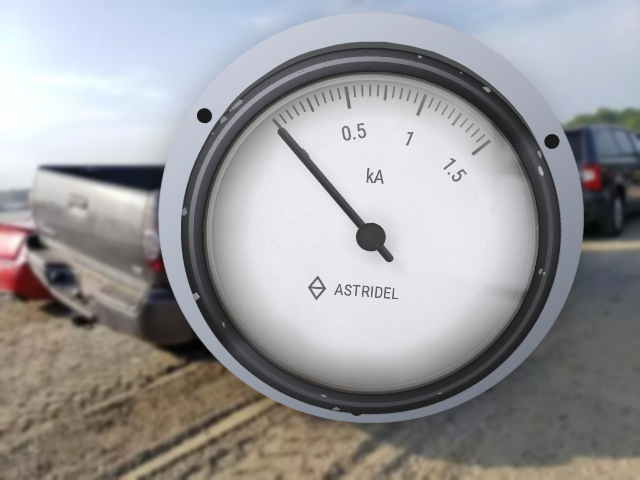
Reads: 0kA
